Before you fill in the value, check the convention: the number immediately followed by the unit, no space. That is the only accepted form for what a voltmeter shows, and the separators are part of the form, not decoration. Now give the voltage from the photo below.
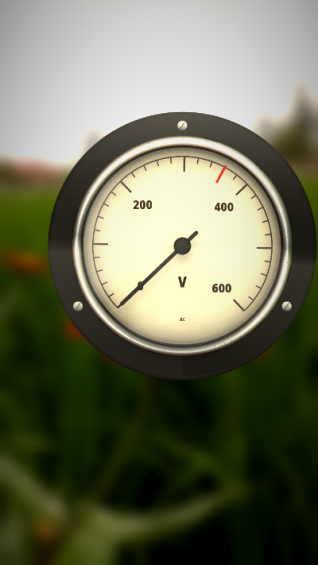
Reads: 0V
